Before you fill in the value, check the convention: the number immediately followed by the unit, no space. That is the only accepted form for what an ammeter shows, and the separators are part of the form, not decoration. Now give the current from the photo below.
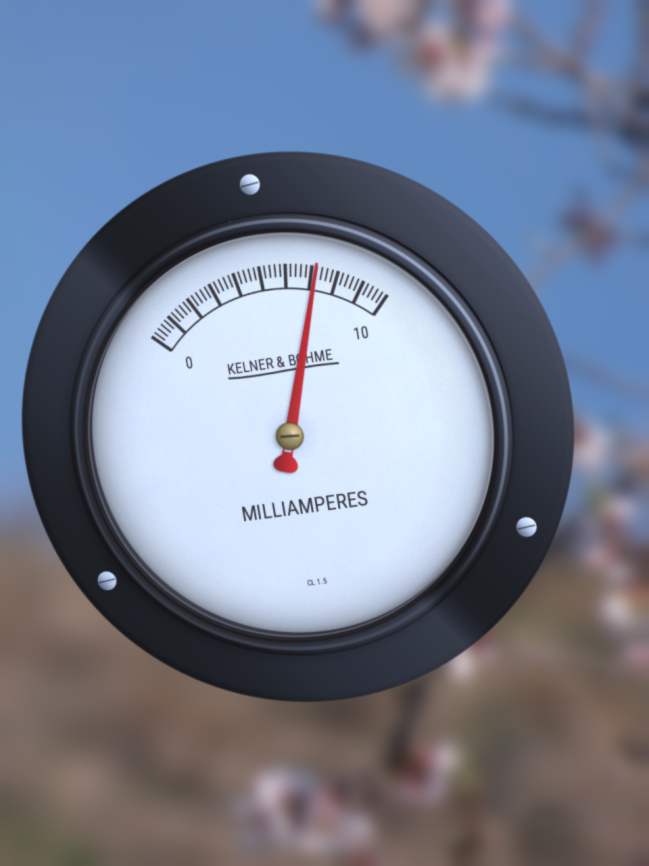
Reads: 7.2mA
